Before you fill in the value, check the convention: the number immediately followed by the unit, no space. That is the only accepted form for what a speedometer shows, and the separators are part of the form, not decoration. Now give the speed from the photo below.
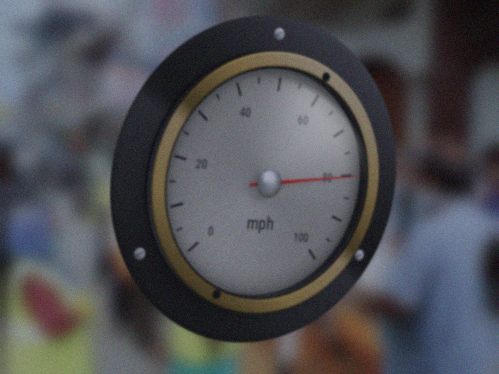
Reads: 80mph
